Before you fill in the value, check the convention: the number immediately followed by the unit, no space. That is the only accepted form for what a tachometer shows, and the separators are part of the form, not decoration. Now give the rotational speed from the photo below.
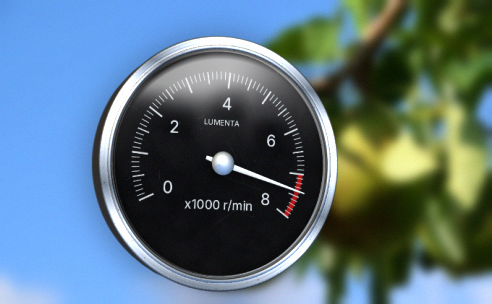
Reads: 7400rpm
